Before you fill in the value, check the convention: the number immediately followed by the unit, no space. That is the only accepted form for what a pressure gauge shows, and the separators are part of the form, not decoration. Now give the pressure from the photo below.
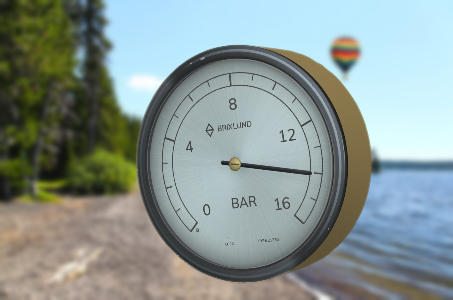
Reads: 14bar
